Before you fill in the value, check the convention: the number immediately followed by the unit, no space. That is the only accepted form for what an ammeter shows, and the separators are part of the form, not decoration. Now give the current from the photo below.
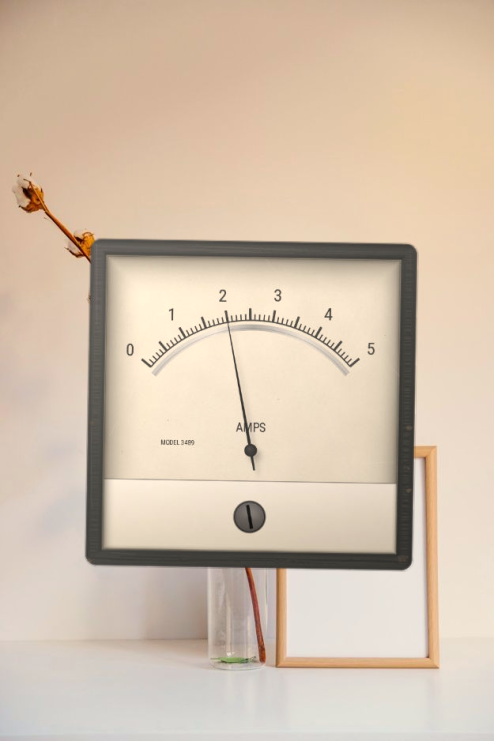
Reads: 2A
